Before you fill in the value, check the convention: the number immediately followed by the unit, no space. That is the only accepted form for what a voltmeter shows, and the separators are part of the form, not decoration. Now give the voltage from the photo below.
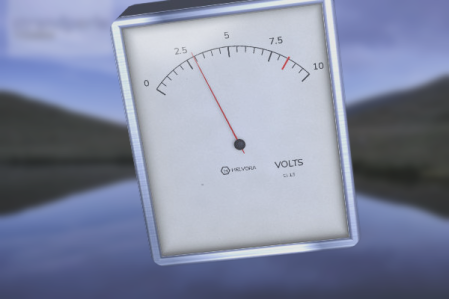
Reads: 3V
